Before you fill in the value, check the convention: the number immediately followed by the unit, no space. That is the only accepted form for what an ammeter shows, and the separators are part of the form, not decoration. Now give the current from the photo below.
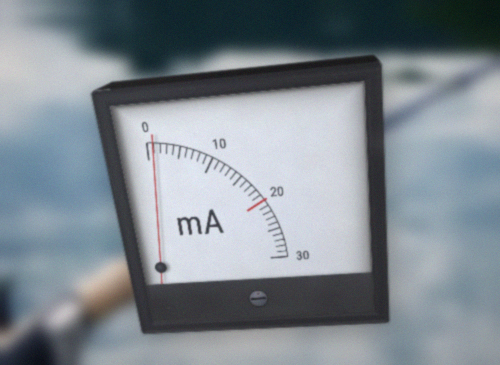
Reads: 1mA
